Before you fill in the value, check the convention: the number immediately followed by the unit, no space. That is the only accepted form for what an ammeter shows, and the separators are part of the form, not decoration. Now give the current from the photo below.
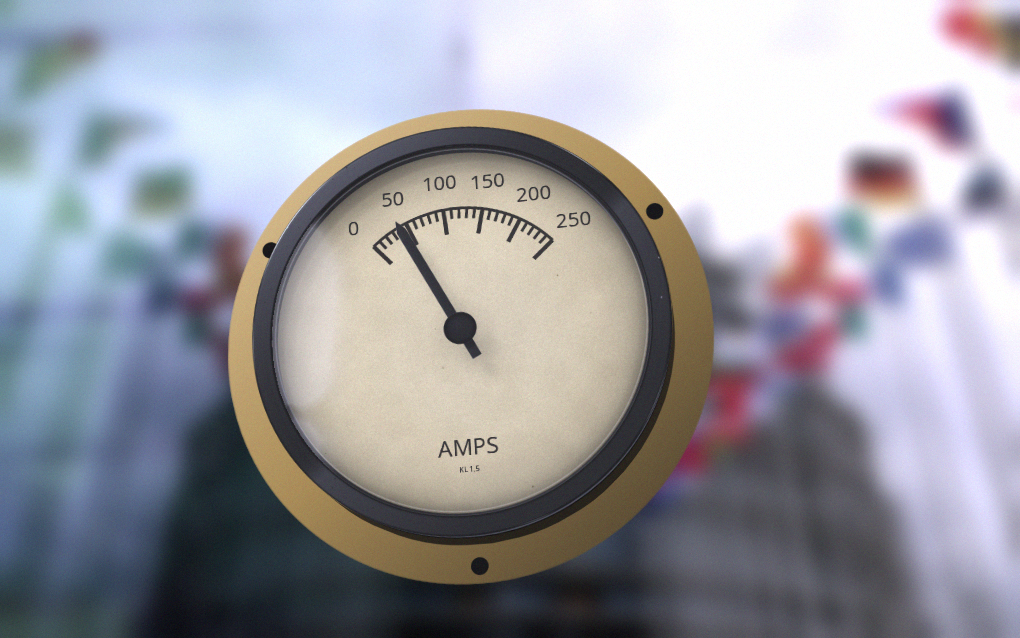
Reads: 40A
